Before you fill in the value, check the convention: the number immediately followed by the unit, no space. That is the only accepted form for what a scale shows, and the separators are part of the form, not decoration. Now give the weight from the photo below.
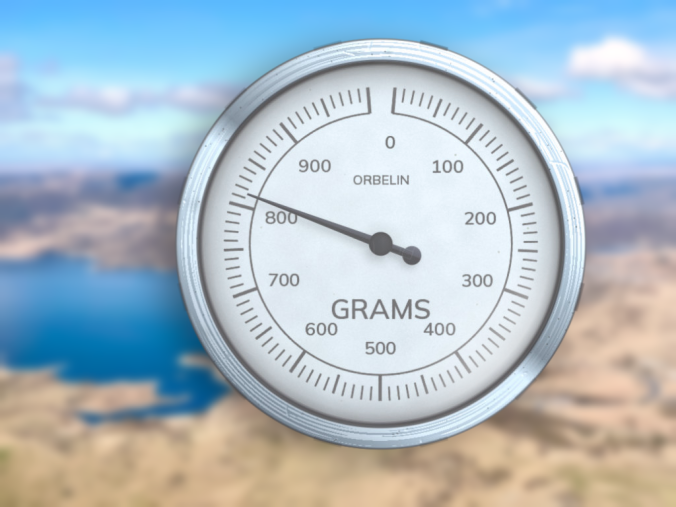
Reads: 815g
